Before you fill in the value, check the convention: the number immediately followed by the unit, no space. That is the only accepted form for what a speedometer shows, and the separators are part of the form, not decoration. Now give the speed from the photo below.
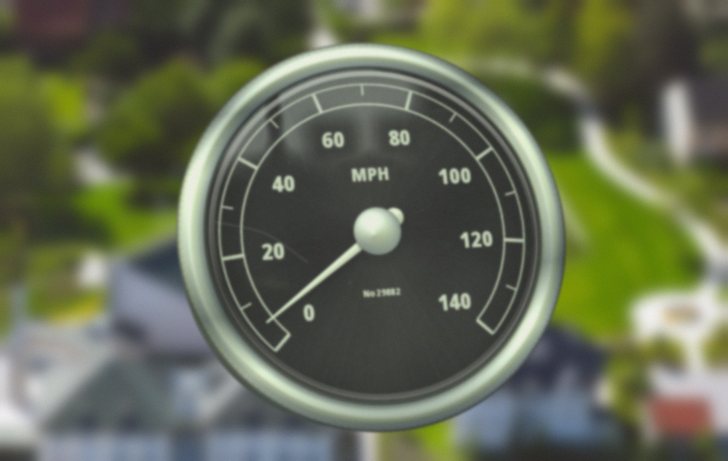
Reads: 5mph
